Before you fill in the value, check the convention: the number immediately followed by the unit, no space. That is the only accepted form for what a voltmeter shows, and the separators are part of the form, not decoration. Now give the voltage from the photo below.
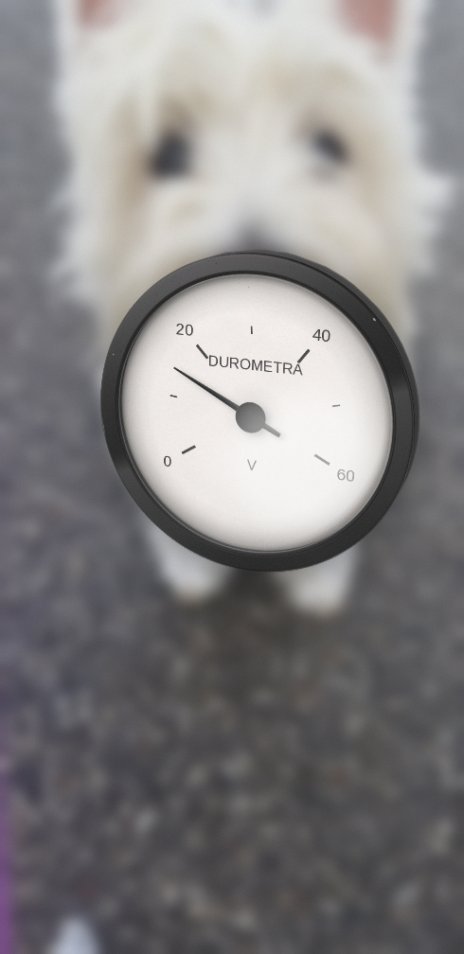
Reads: 15V
